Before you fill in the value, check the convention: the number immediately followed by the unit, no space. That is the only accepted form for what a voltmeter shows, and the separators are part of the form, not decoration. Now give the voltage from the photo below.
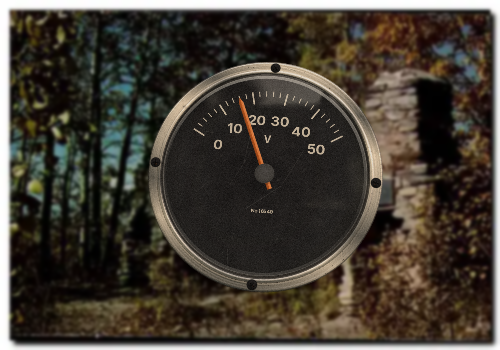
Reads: 16V
